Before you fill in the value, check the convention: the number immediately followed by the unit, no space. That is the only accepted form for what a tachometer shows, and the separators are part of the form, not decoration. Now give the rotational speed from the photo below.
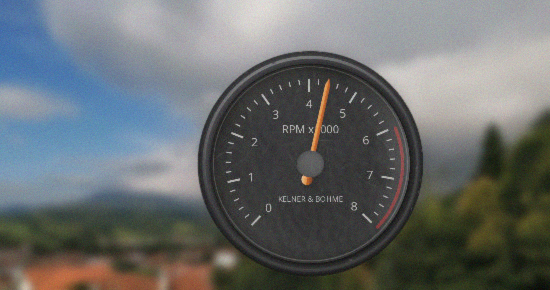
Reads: 4400rpm
